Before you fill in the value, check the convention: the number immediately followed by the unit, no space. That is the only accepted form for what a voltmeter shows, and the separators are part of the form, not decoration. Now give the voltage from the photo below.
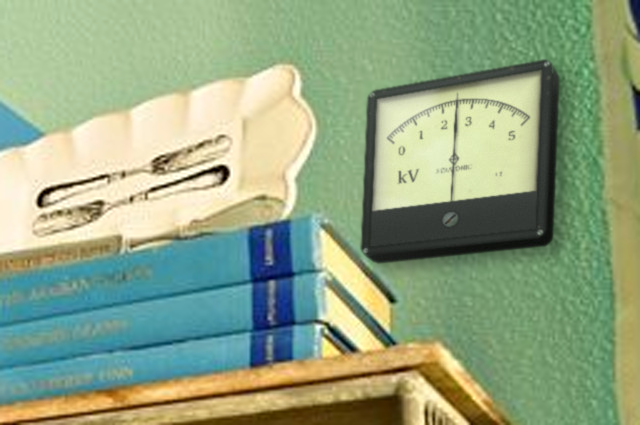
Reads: 2.5kV
